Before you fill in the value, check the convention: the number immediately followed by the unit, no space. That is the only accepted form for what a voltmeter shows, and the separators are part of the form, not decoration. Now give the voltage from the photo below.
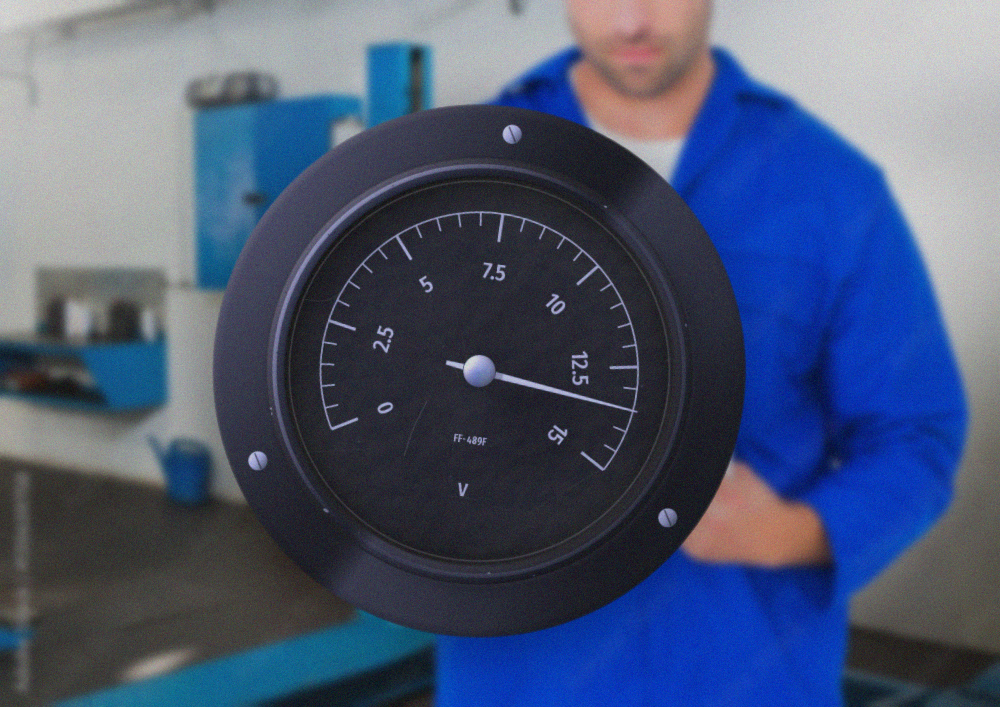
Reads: 13.5V
